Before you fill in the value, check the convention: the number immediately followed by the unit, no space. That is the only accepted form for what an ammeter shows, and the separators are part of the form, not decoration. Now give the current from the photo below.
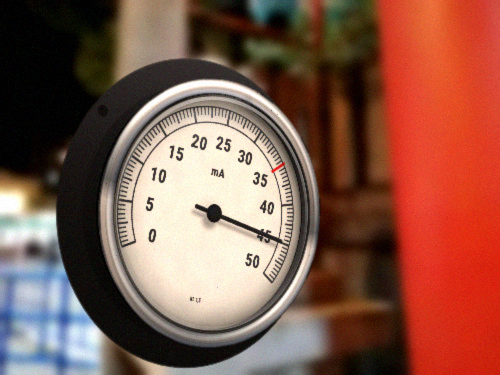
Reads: 45mA
